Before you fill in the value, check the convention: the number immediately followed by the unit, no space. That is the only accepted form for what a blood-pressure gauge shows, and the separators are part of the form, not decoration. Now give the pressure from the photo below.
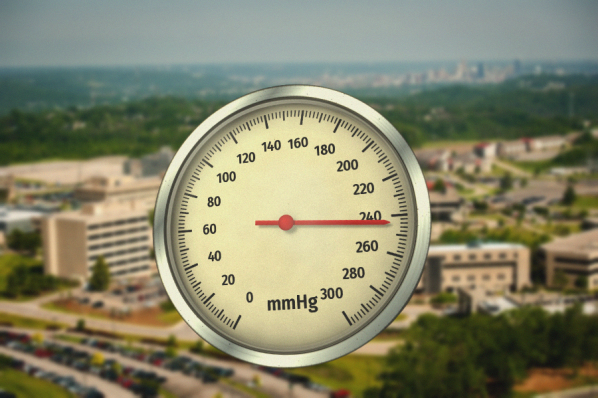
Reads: 244mmHg
